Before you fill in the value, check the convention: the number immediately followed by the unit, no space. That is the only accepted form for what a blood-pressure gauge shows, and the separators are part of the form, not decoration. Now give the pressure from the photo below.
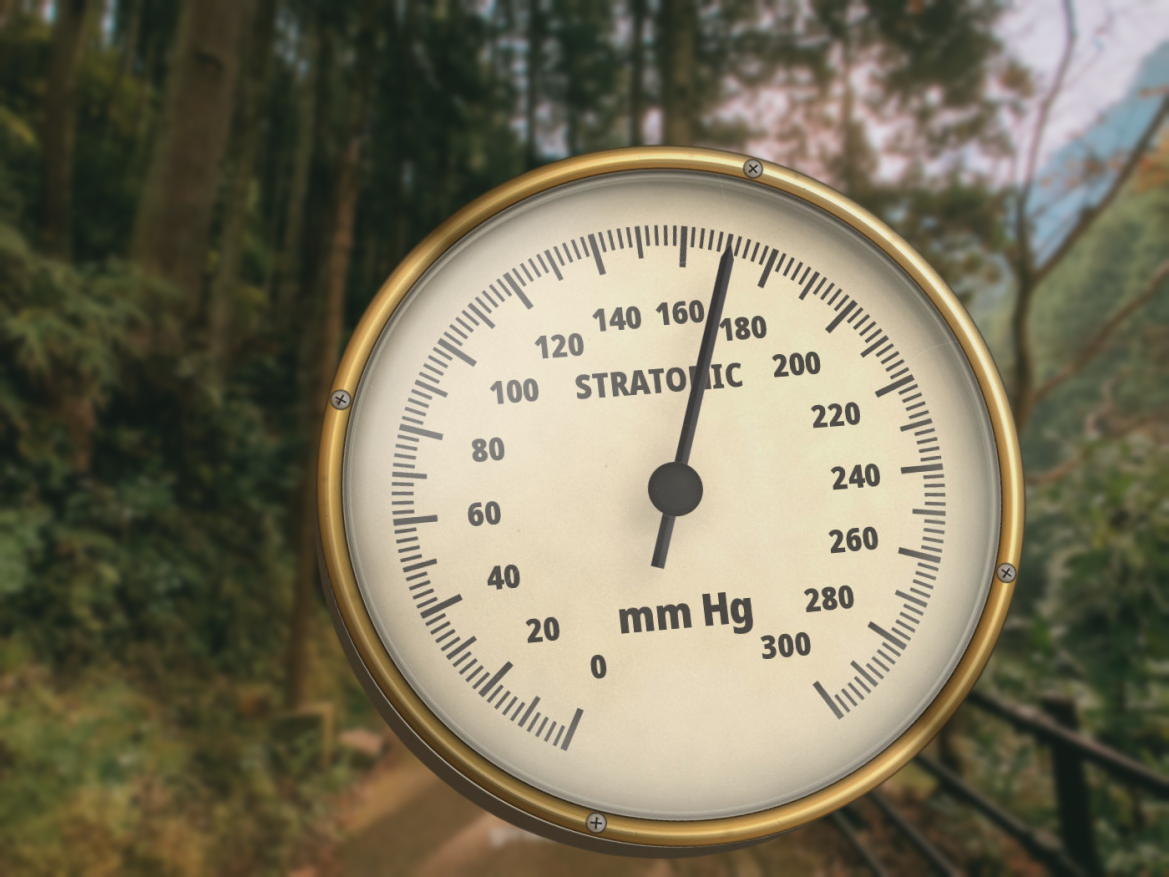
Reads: 170mmHg
